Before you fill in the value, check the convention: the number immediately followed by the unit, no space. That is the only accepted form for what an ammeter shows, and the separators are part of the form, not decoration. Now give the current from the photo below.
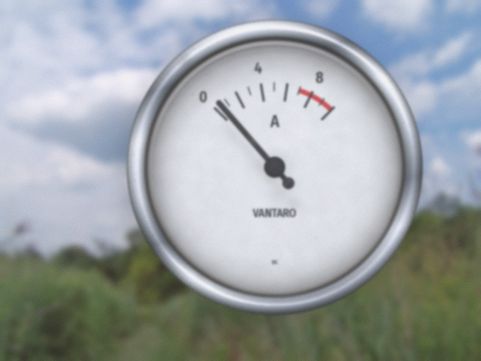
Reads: 0.5A
